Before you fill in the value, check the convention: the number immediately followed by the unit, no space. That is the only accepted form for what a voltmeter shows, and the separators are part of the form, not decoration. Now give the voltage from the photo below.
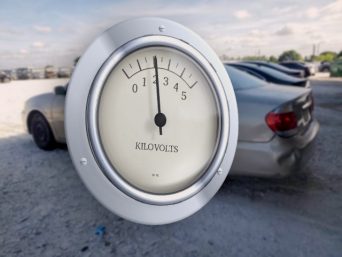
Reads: 2kV
